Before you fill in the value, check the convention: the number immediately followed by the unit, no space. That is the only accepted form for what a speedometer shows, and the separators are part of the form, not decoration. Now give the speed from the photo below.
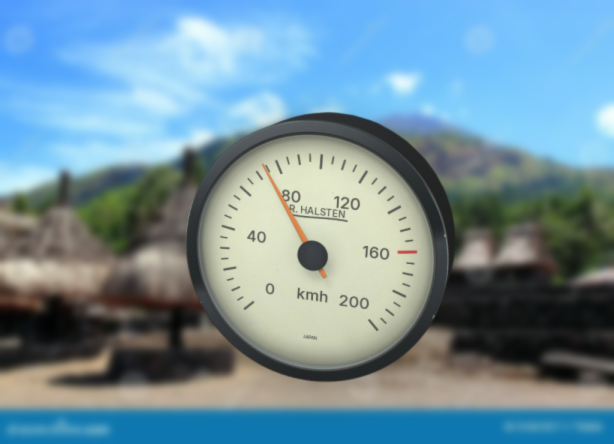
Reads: 75km/h
